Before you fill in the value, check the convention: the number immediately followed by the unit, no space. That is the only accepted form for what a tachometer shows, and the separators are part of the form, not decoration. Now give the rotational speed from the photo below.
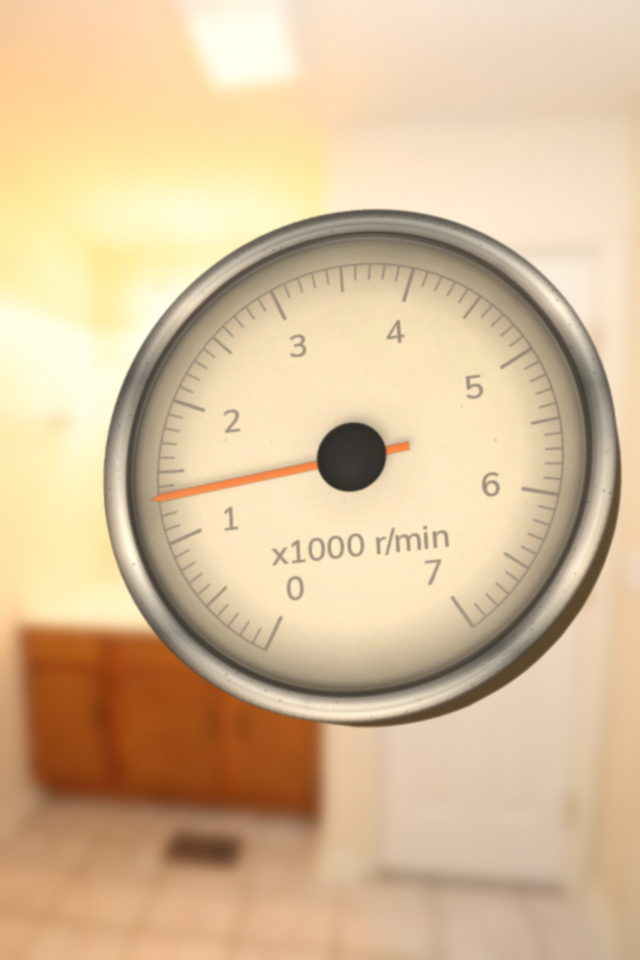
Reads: 1300rpm
